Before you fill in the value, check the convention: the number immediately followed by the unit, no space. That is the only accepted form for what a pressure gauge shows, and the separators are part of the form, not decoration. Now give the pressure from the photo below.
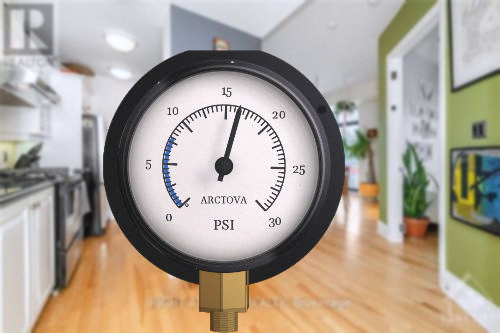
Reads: 16.5psi
